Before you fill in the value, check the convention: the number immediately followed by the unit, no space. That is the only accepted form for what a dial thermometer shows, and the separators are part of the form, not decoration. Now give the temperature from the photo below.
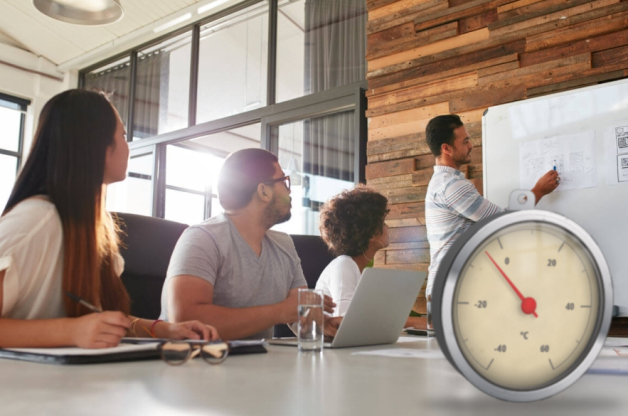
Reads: -5°C
